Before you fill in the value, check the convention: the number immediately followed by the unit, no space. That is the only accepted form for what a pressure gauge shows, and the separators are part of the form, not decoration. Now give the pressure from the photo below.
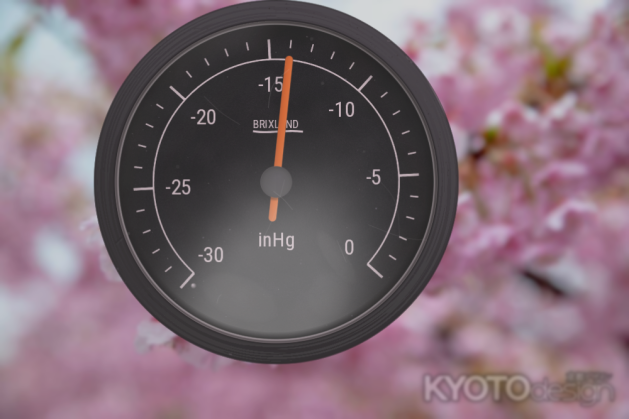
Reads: -14inHg
